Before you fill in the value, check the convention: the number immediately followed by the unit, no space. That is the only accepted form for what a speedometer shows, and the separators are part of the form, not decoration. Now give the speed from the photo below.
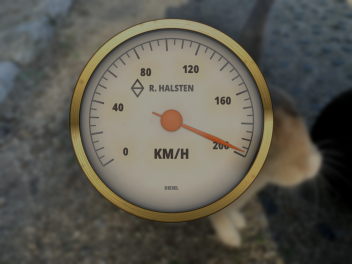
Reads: 197.5km/h
